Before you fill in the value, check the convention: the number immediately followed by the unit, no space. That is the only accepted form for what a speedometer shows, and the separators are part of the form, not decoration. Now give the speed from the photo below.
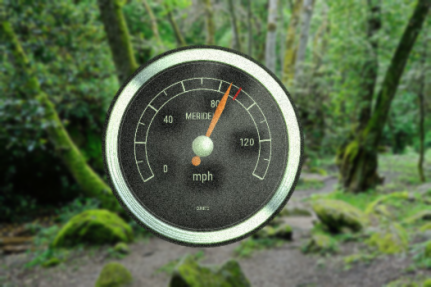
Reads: 85mph
